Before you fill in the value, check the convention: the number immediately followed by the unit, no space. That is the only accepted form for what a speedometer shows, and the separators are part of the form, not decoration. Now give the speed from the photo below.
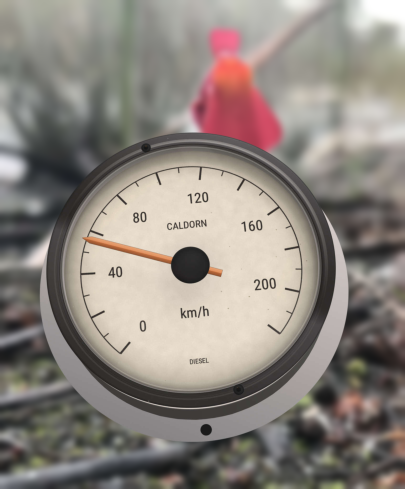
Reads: 55km/h
